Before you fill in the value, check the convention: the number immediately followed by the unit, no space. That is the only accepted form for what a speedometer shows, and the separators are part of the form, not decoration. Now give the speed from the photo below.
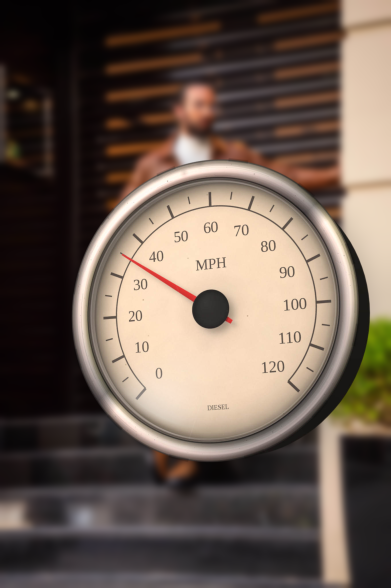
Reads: 35mph
